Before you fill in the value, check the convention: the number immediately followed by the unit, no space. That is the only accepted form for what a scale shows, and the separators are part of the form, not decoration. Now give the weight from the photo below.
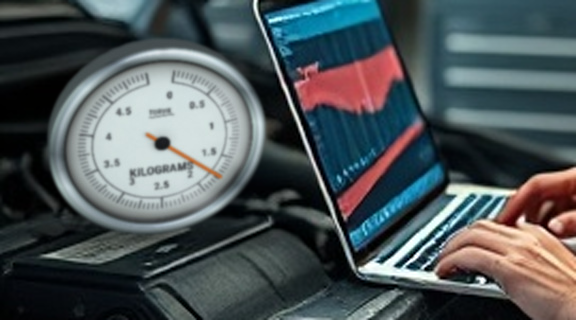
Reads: 1.75kg
